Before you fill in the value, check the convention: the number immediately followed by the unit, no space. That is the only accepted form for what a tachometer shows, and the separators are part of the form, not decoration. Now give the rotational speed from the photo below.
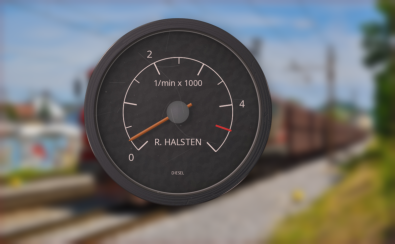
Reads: 250rpm
